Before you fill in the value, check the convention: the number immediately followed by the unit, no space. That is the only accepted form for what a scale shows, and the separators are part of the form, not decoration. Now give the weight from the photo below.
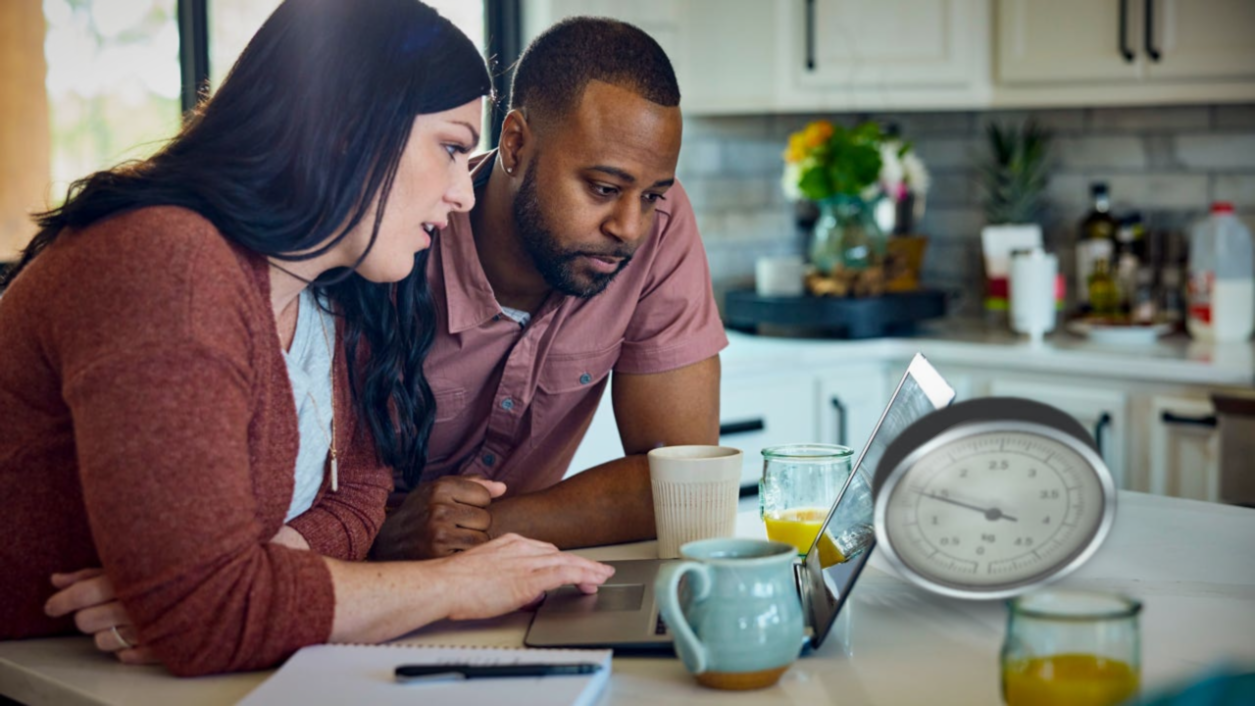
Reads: 1.5kg
